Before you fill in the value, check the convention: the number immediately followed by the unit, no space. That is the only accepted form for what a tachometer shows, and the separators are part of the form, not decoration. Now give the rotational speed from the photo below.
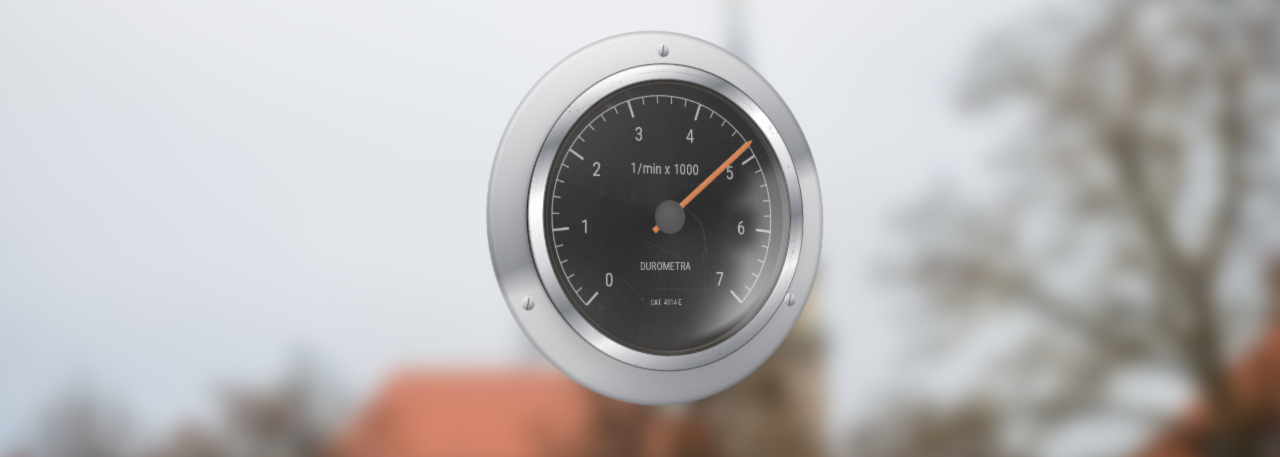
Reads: 4800rpm
